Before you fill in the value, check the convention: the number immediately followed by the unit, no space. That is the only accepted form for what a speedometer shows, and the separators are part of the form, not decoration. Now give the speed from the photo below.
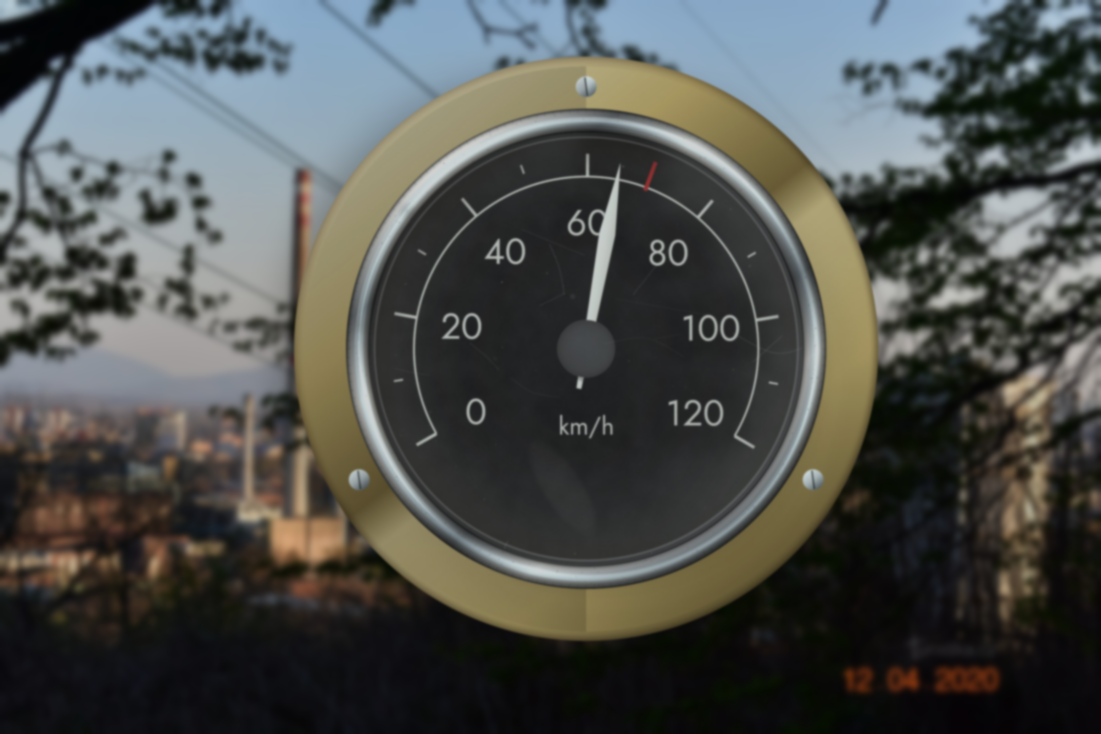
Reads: 65km/h
